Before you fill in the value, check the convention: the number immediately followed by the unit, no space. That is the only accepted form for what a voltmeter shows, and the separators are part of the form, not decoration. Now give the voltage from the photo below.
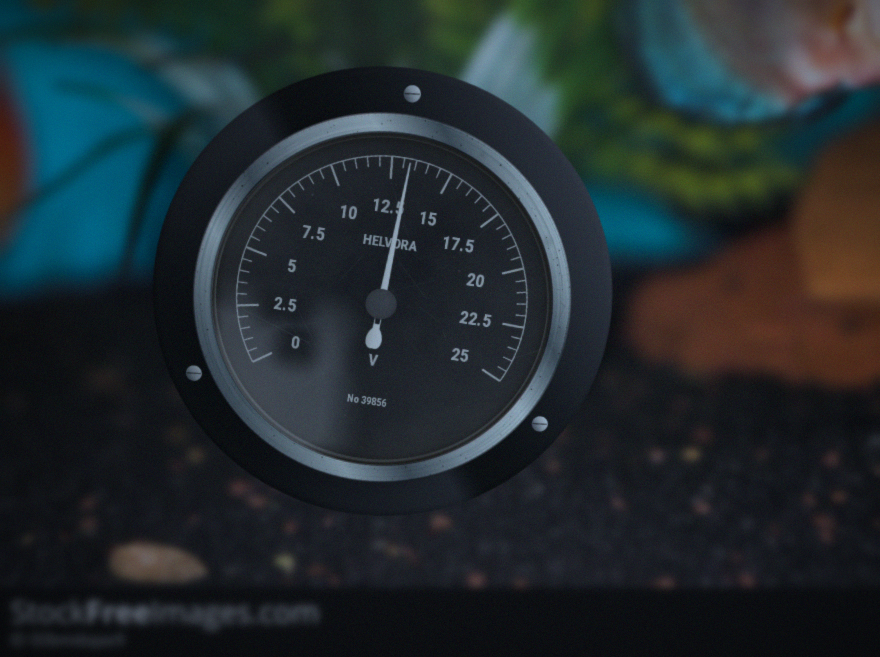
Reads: 13.25V
